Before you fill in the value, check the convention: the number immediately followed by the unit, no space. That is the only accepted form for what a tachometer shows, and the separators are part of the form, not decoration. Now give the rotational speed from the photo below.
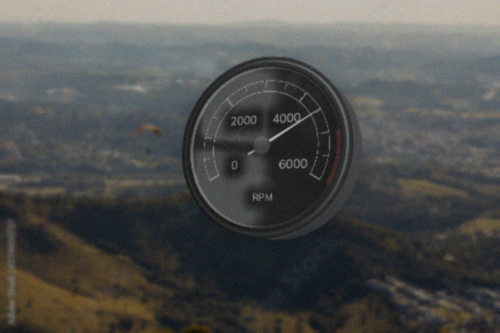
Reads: 4500rpm
